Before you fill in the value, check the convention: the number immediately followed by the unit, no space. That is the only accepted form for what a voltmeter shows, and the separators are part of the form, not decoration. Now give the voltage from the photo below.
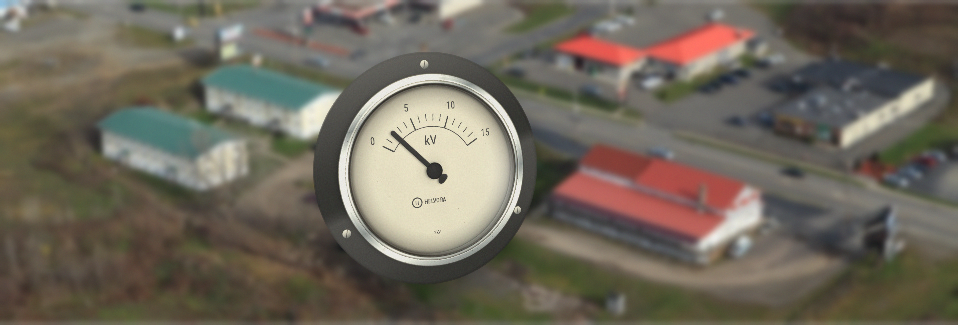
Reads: 2kV
